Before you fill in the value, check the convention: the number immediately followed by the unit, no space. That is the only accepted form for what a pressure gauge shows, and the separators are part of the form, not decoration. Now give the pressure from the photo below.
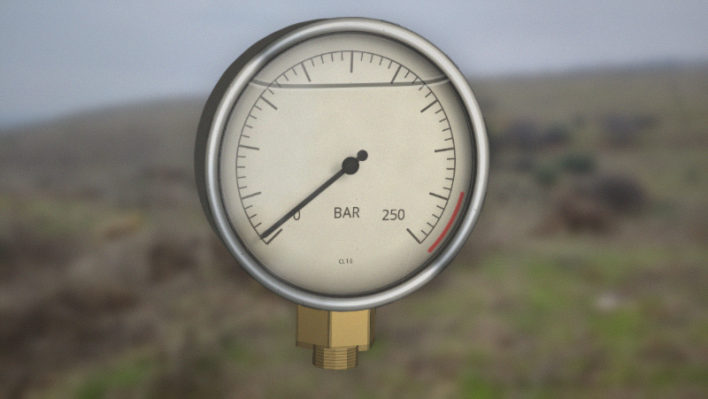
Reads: 5bar
